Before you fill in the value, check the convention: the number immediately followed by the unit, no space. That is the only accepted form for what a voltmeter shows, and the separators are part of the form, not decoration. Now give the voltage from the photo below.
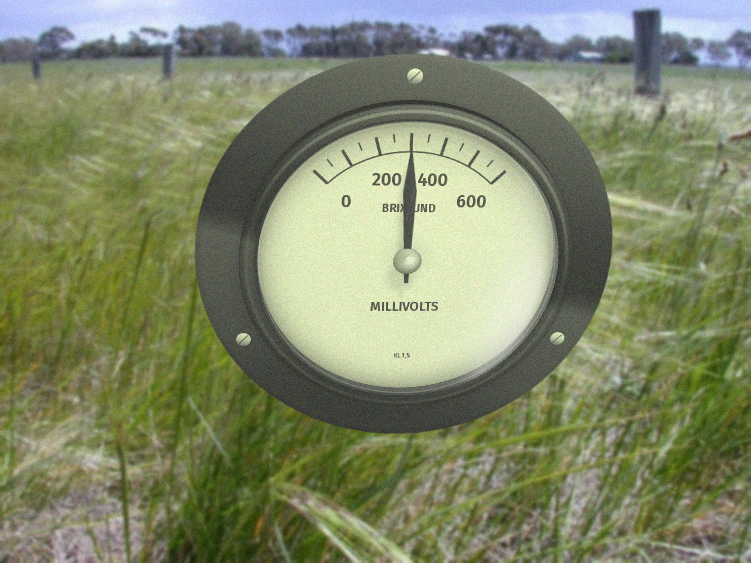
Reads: 300mV
